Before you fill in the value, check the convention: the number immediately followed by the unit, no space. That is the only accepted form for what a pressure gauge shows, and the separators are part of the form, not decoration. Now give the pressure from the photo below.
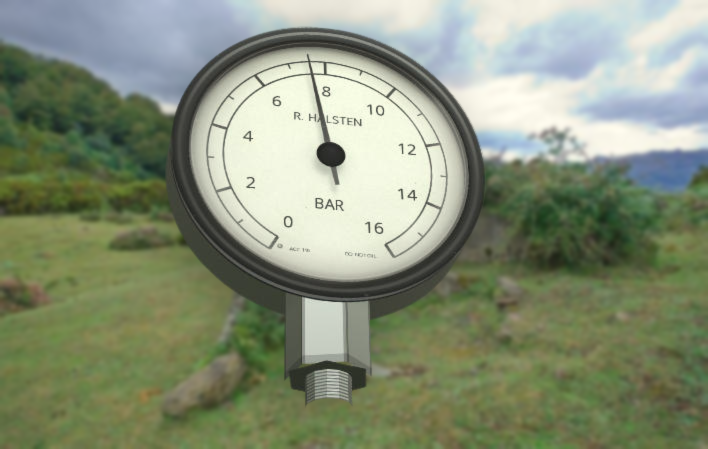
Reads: 7.5bar
